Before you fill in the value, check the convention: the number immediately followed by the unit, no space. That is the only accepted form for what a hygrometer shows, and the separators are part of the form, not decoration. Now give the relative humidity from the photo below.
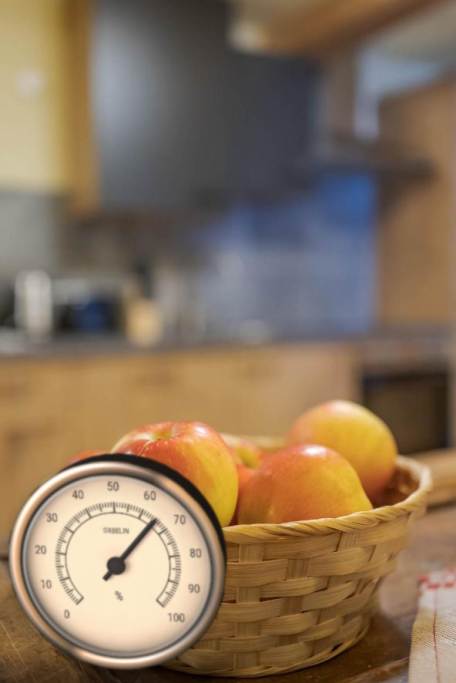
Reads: 65%
